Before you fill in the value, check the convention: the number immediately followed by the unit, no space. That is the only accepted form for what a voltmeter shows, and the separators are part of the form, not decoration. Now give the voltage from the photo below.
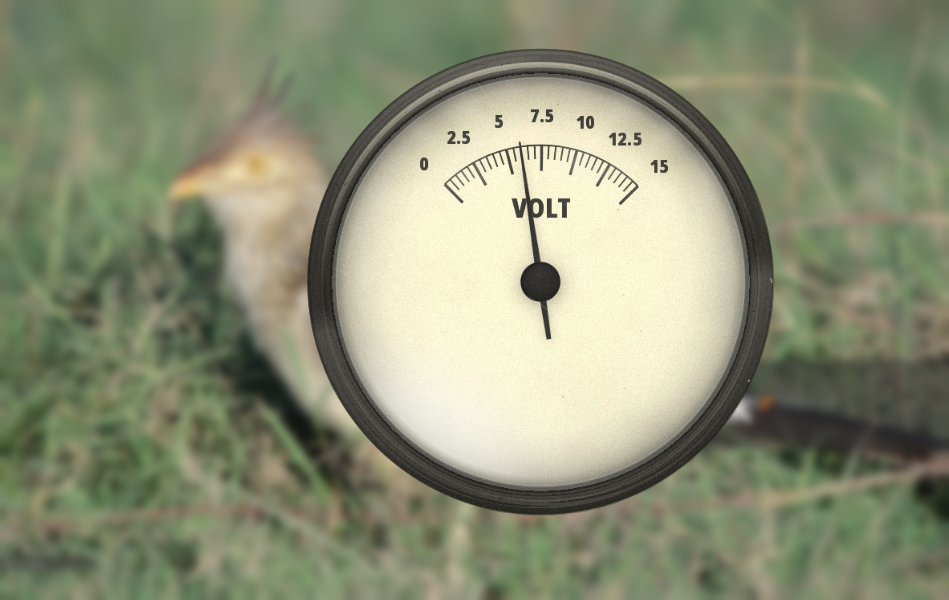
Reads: 6V
